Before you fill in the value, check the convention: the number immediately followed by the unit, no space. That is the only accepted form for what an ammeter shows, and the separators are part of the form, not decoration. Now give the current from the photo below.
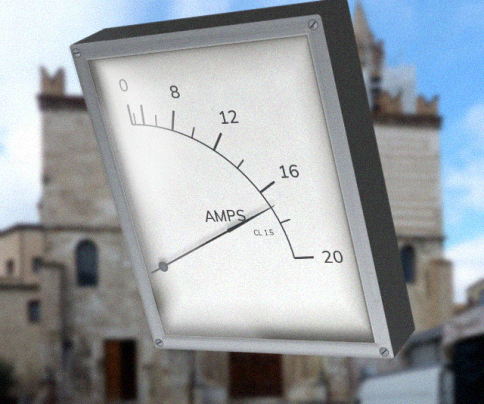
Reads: 17A
